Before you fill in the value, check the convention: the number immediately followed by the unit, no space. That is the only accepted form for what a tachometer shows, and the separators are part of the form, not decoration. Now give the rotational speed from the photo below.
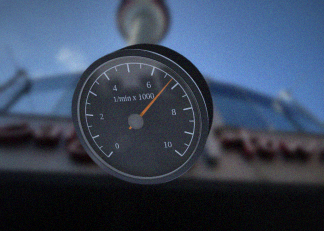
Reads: 6750rpm
